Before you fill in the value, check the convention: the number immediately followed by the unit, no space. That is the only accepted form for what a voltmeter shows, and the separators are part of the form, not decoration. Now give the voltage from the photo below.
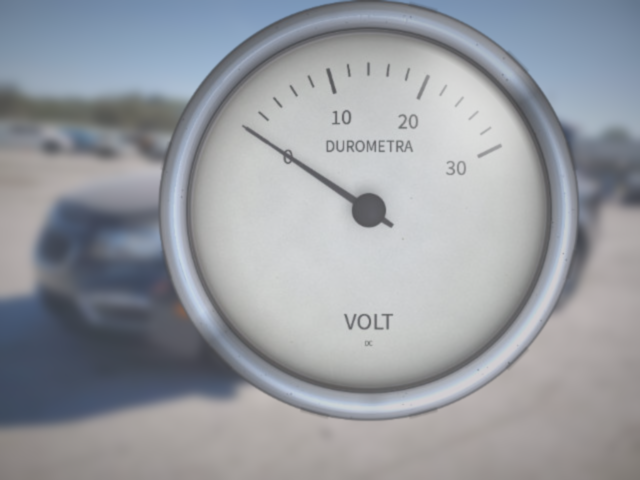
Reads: 0V
